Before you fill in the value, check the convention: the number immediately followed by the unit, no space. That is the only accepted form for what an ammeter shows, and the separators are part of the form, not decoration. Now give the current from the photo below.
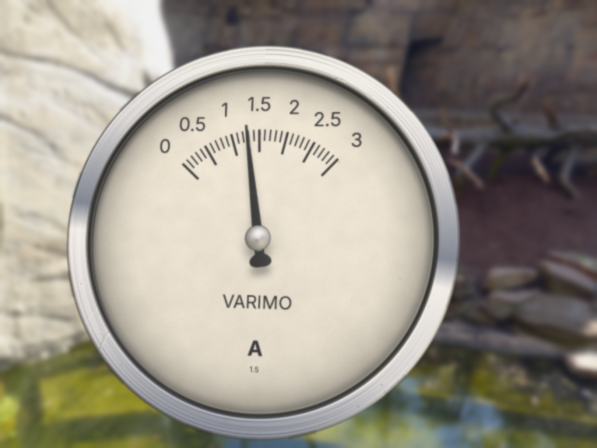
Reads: 1.3A
